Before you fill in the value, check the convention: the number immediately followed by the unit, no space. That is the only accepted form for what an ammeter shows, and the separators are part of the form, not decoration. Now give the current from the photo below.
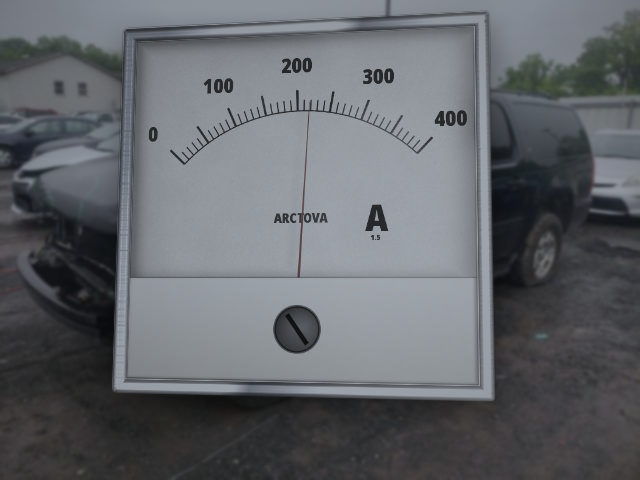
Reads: 220A
